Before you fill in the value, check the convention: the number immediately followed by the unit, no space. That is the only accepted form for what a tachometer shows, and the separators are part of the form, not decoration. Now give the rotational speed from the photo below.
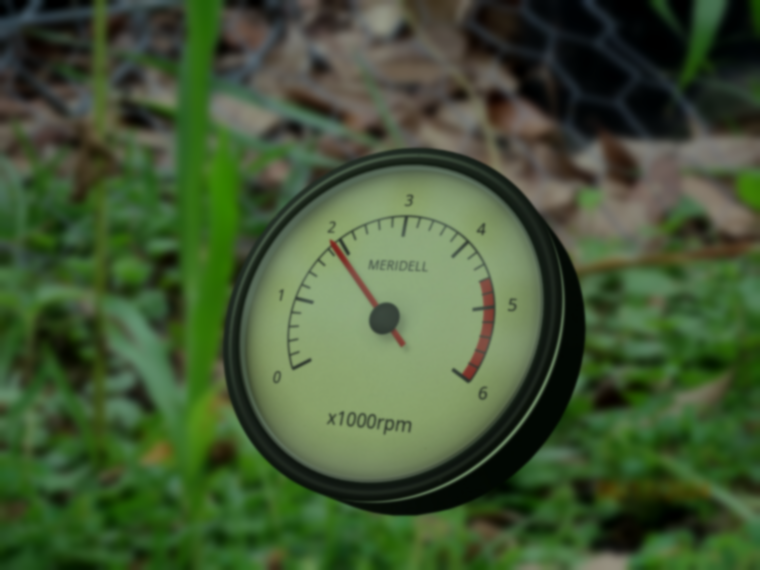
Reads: 1900rpm
